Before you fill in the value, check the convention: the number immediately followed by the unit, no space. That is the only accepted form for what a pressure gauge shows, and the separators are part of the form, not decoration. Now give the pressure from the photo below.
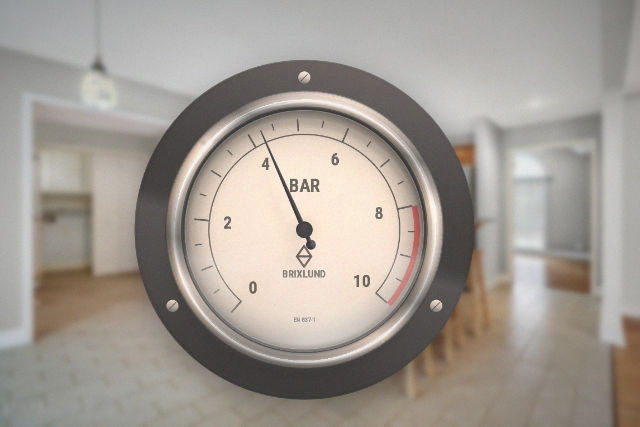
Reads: 4.25bar
